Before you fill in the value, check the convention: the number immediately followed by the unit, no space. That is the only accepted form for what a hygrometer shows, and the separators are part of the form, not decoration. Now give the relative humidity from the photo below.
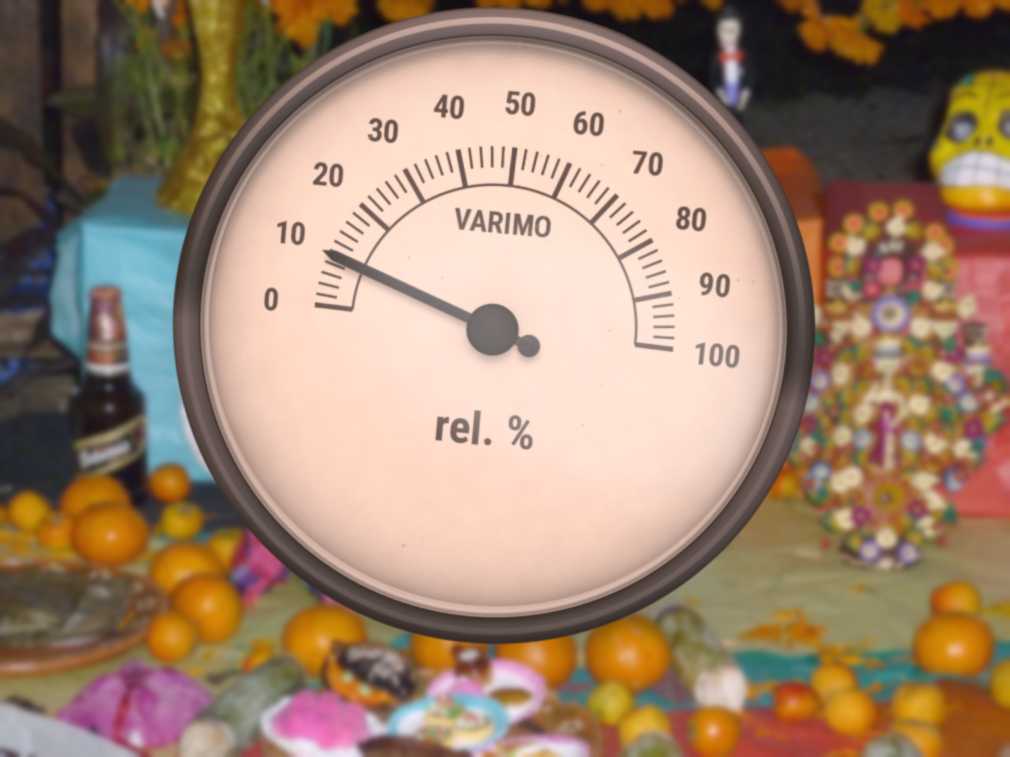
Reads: 10%
